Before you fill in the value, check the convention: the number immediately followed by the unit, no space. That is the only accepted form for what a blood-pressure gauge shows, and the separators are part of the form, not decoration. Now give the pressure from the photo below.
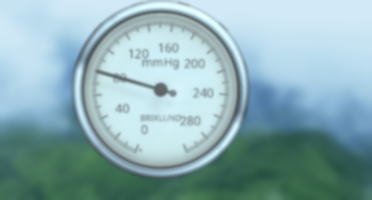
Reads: 80mmHg
